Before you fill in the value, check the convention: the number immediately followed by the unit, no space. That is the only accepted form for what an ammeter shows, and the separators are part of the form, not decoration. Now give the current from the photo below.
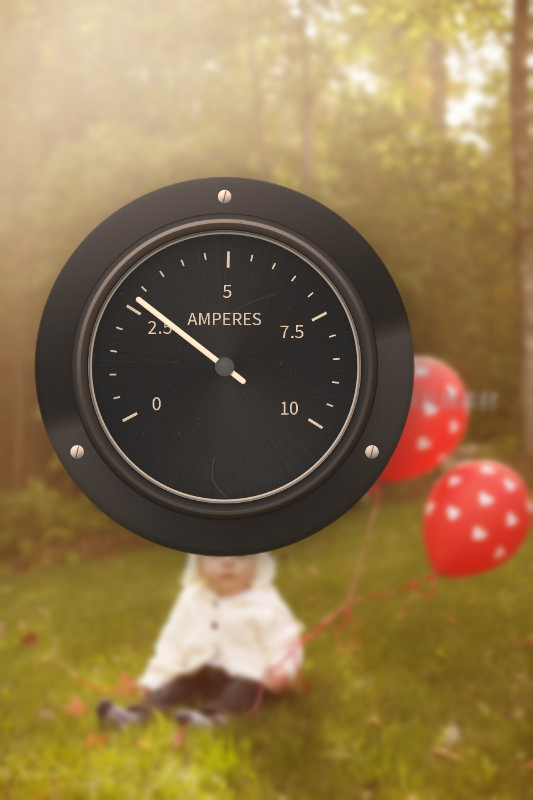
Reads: 2.75A
